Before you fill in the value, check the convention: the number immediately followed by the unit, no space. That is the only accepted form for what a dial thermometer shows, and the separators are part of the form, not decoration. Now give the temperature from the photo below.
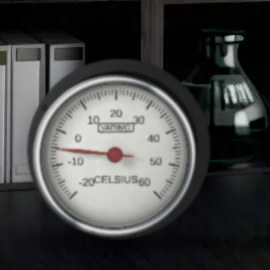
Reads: -5°C
